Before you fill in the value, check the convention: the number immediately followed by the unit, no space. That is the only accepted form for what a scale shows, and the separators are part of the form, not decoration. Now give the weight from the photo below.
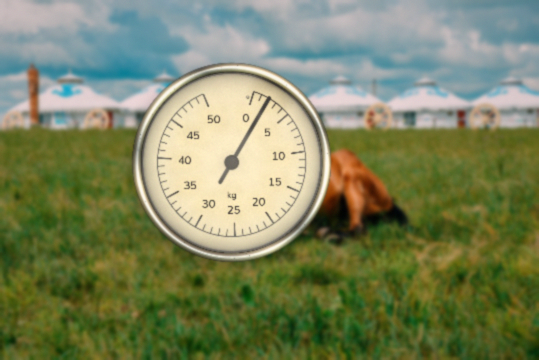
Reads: 2kg
